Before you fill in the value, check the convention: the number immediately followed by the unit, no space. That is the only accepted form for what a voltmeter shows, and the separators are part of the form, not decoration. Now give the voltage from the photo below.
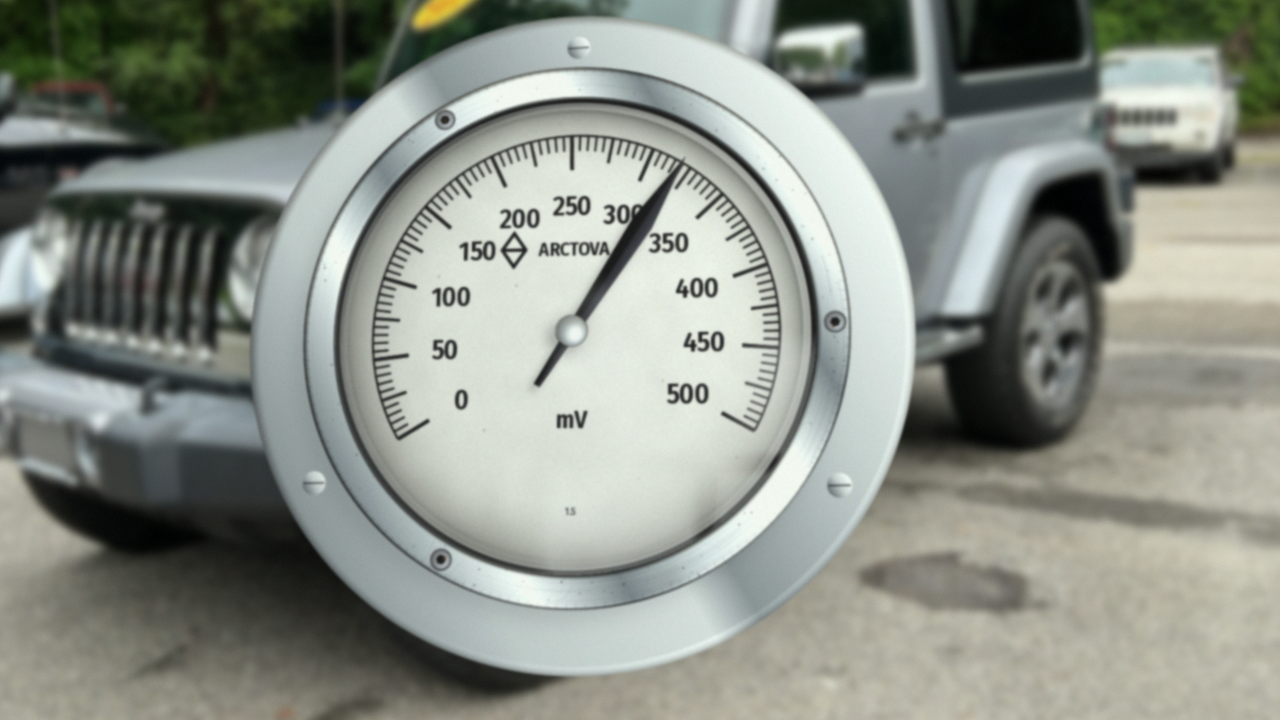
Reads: 320mV
